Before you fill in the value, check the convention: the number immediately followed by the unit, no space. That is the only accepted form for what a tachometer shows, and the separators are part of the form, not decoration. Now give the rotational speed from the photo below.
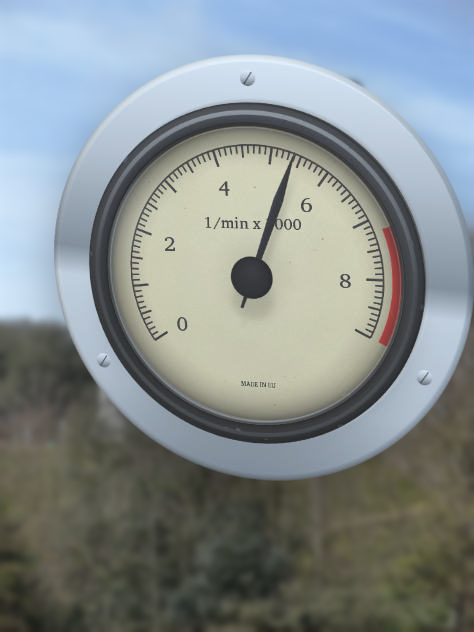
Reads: 5400rpm
